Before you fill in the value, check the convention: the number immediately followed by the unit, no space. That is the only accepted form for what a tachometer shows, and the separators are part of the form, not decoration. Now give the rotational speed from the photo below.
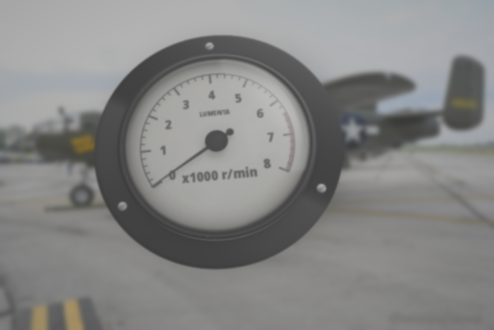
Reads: 0rpm
